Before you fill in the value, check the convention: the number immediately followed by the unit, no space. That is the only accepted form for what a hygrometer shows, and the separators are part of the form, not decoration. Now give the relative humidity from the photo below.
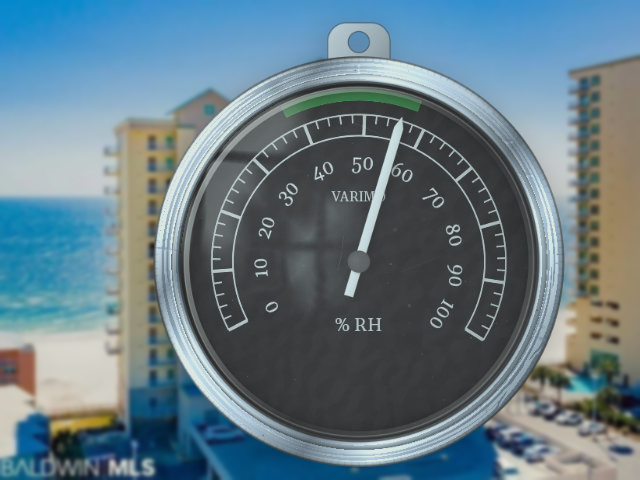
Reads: 56%
